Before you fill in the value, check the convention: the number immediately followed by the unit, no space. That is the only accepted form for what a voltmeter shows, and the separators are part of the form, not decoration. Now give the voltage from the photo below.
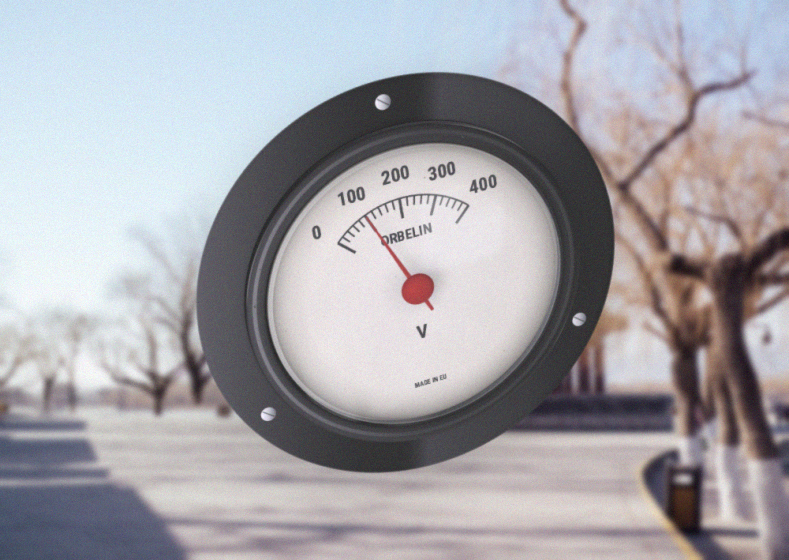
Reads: 100V
